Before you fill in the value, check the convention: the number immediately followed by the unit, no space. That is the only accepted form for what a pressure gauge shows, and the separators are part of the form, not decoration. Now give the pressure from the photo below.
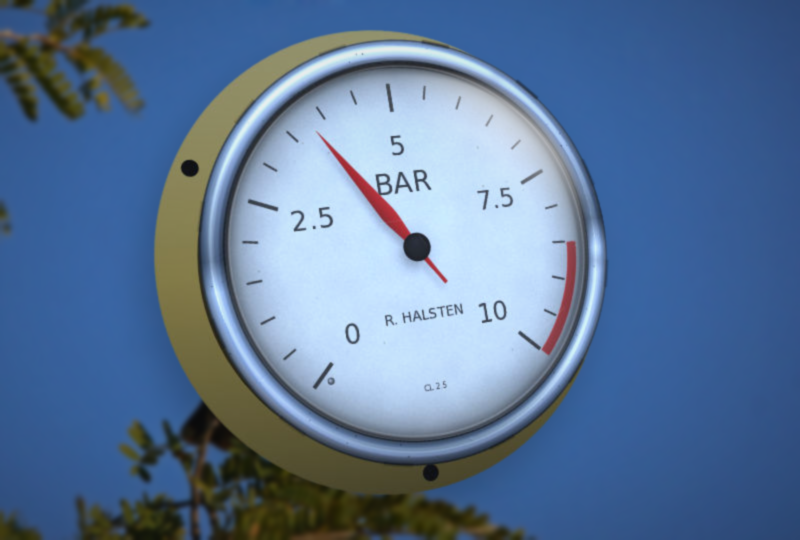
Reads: 3.75bar
